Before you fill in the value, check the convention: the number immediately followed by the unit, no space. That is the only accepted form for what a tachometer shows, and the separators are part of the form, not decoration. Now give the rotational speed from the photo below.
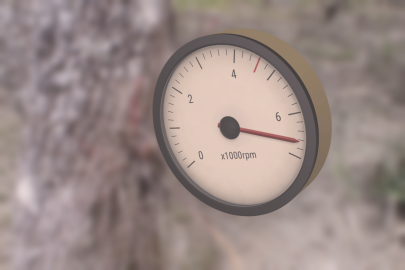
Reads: 6600rpm
